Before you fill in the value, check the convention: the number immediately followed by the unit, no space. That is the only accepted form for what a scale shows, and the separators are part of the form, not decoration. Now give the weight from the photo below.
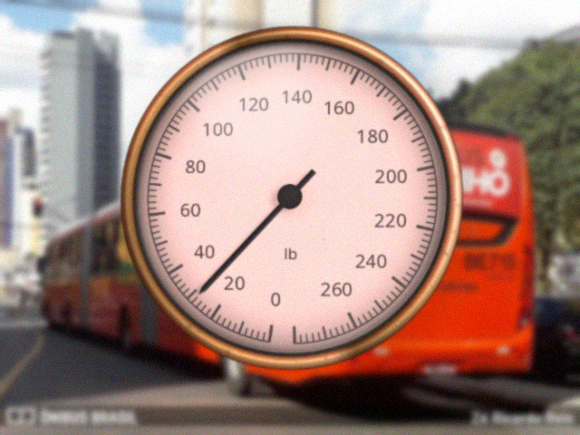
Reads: 28lb
